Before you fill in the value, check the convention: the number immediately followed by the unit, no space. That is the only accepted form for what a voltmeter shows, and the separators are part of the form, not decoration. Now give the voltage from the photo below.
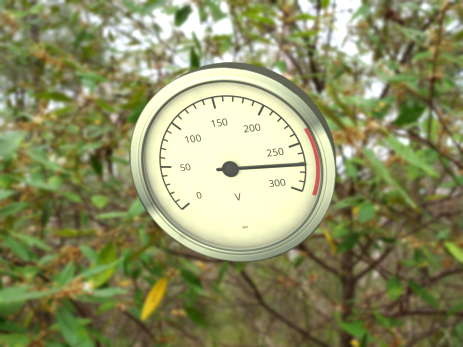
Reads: 270V
